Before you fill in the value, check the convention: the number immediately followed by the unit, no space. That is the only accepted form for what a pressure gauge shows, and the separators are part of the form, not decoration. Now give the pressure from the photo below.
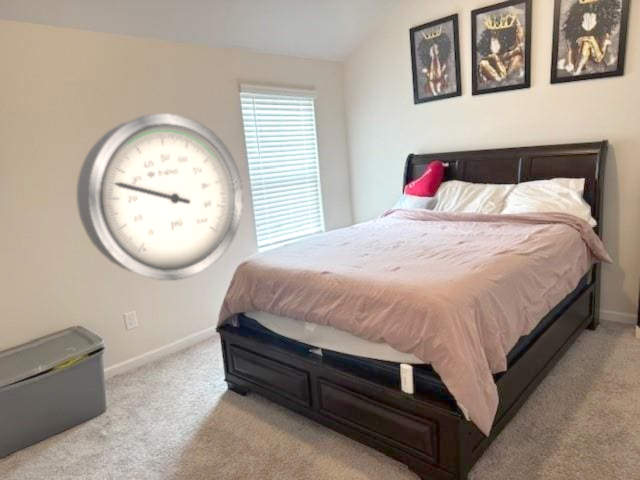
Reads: 25psi
